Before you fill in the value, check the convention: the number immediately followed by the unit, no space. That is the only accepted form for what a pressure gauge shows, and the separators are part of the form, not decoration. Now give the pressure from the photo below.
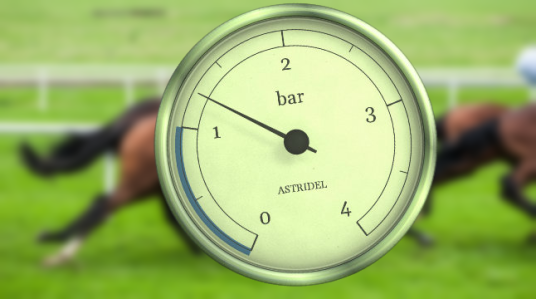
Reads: 1.25bar
